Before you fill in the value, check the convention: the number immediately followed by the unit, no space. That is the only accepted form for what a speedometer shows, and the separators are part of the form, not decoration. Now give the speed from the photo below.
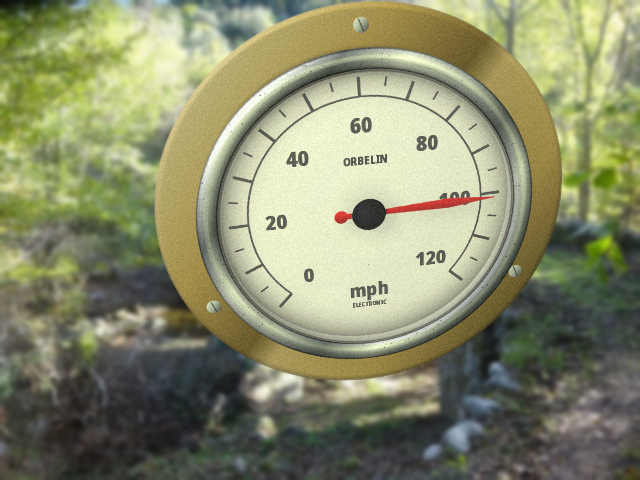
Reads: 100mph
